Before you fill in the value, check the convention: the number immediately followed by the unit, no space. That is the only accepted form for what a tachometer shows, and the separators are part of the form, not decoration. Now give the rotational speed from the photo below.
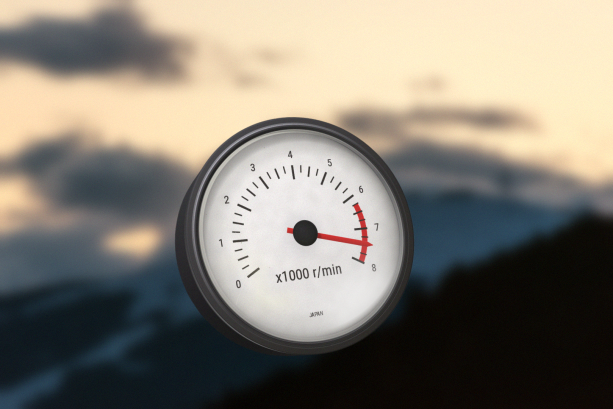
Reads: 7500rpm
